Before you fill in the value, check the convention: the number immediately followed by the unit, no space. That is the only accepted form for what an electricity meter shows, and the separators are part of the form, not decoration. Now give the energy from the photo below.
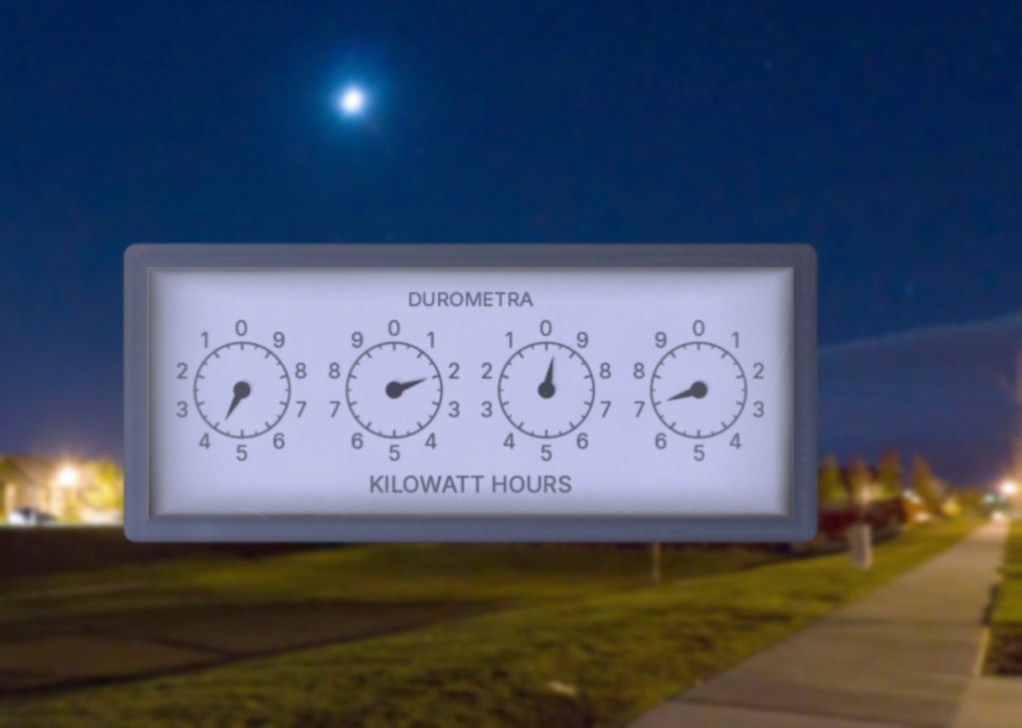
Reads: 4197kWh
